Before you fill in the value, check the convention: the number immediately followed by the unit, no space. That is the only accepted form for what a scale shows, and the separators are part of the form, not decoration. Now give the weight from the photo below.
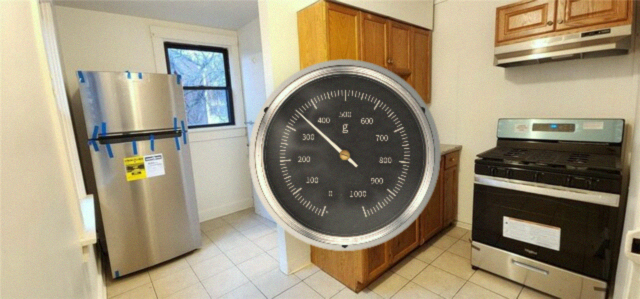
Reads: 350g
